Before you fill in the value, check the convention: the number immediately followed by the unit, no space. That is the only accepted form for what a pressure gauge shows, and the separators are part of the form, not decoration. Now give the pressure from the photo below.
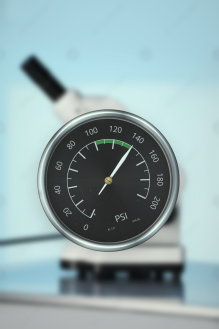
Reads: 140psi
